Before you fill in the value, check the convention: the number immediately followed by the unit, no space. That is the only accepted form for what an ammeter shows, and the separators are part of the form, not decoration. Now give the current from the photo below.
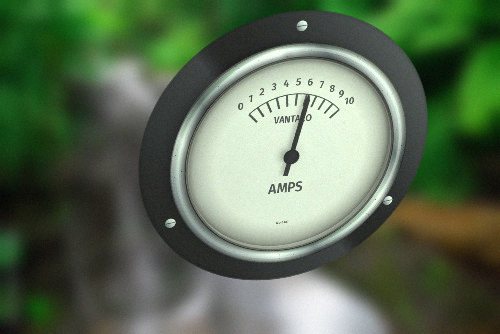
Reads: 6A
